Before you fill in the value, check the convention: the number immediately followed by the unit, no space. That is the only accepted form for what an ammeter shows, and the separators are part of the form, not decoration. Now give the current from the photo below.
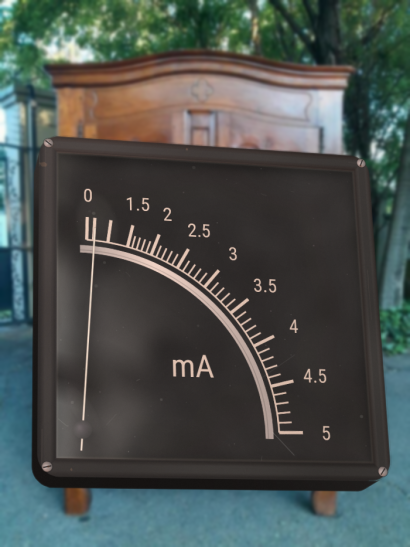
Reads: 0.5mA
